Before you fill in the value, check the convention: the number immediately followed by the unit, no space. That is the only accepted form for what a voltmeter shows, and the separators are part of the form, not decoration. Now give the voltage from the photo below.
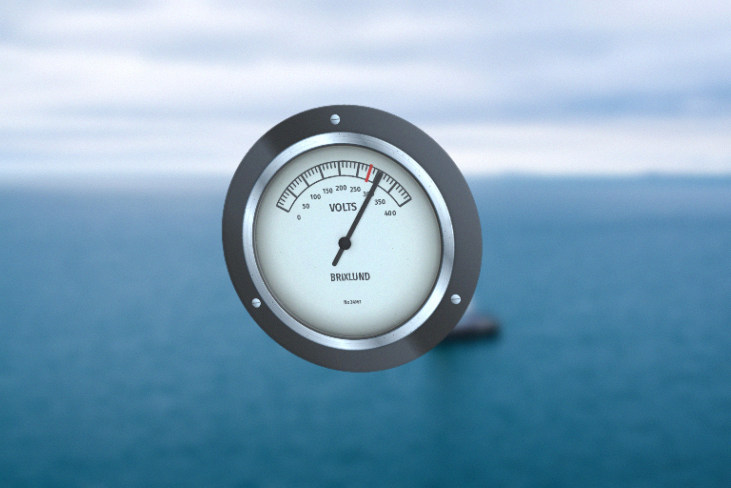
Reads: 310V
